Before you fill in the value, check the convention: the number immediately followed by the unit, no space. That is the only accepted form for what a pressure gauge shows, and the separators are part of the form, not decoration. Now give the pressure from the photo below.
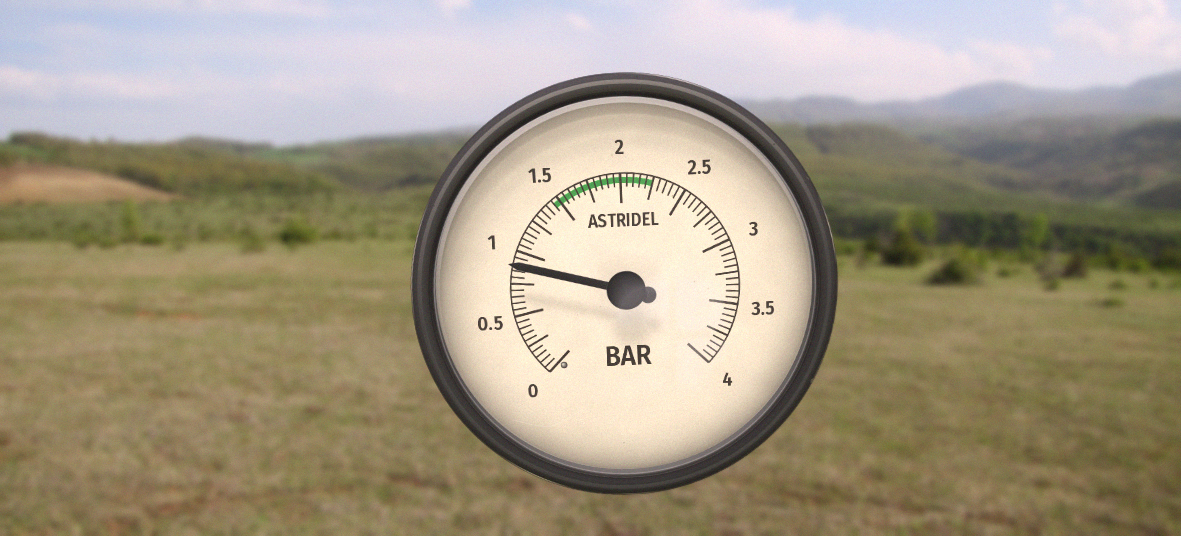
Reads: 0.9bar
